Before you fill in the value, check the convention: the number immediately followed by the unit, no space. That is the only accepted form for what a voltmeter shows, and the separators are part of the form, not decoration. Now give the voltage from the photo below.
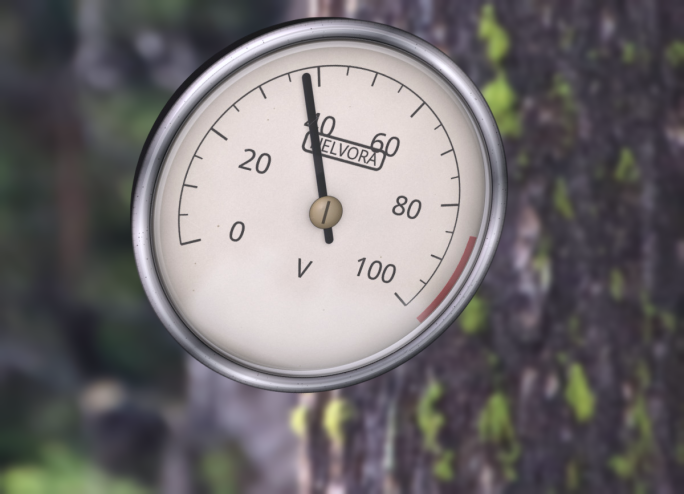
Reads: 37.5V
